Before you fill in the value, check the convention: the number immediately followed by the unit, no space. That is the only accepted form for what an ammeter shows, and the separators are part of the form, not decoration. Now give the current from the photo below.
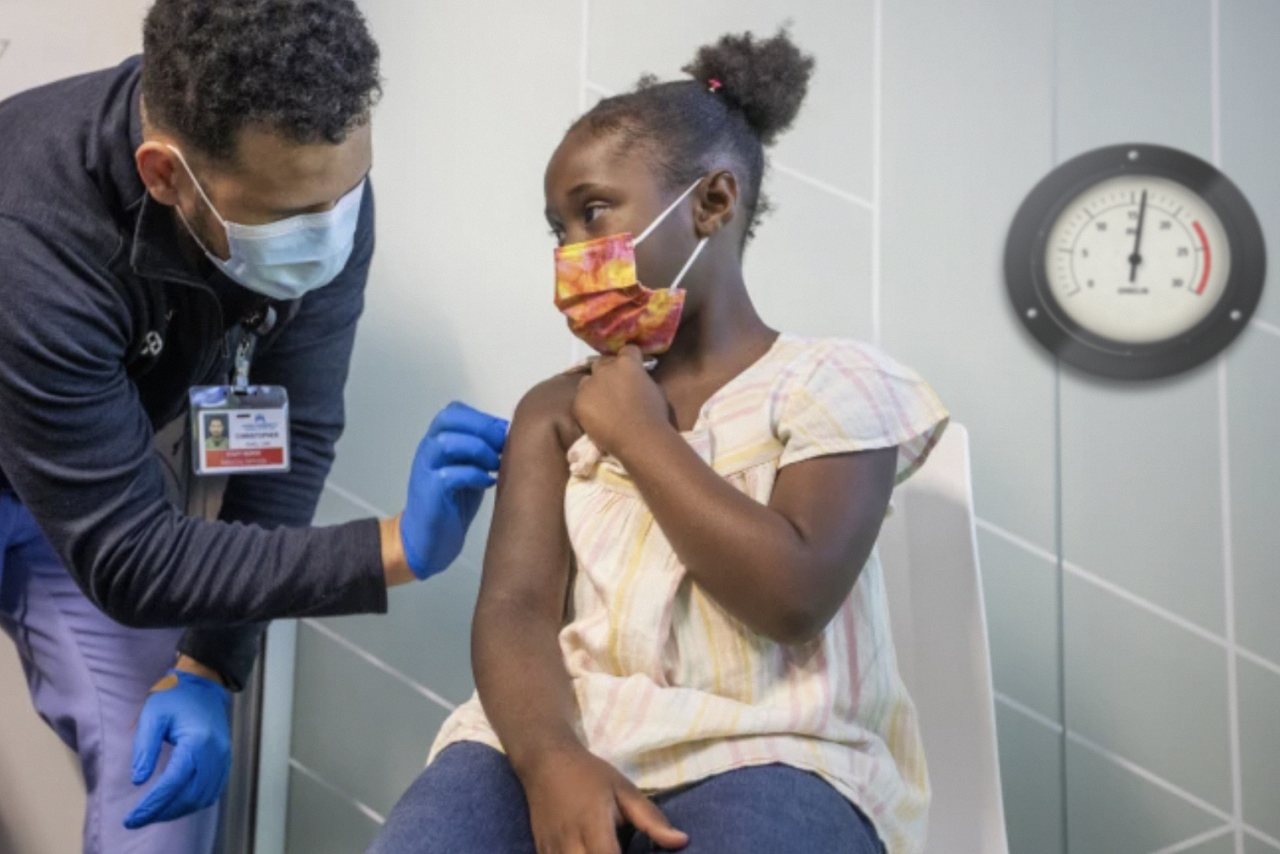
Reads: 16mA
